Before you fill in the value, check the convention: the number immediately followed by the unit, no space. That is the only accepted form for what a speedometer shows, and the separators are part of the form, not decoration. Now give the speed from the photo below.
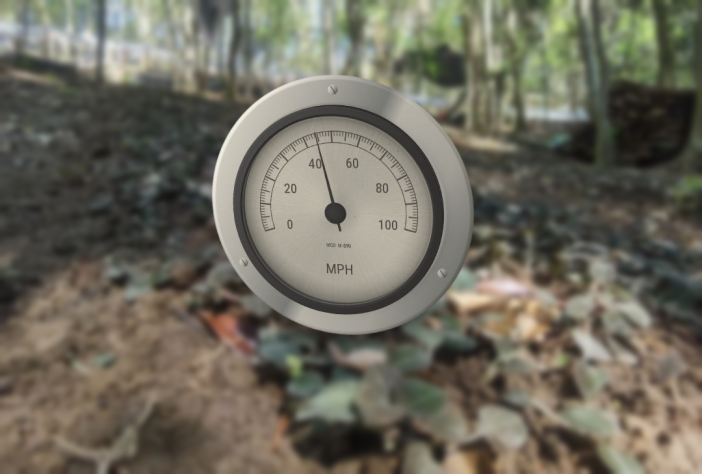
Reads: 45mph
